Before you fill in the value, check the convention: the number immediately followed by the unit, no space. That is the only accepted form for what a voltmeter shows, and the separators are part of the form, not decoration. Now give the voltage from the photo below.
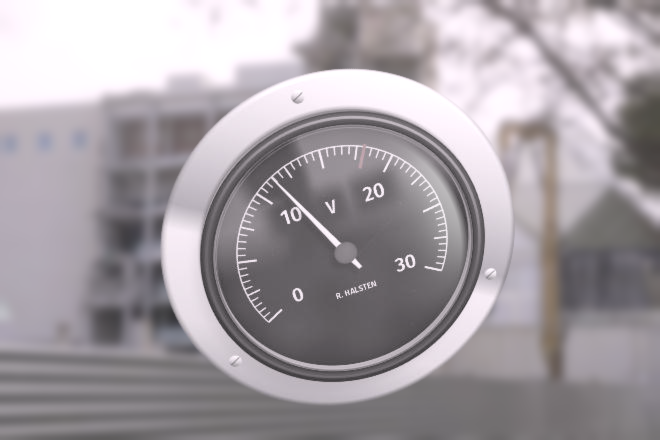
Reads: 11.5V
